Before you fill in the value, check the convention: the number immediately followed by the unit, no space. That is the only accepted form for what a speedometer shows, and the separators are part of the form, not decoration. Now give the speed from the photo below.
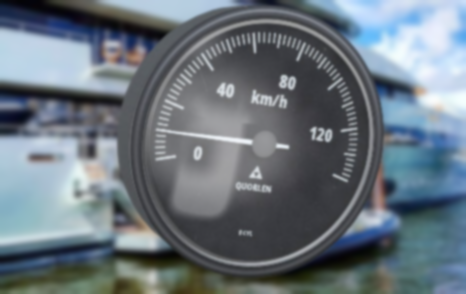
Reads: 10km/h
